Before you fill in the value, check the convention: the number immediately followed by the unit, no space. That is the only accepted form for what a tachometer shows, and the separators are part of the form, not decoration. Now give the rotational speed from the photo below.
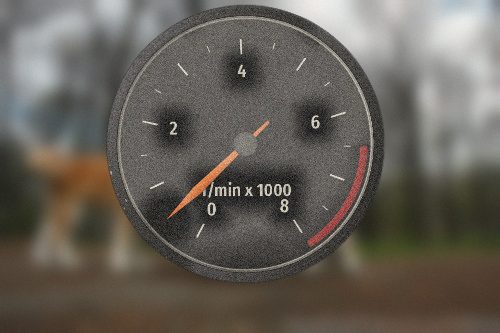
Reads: 500rpm
